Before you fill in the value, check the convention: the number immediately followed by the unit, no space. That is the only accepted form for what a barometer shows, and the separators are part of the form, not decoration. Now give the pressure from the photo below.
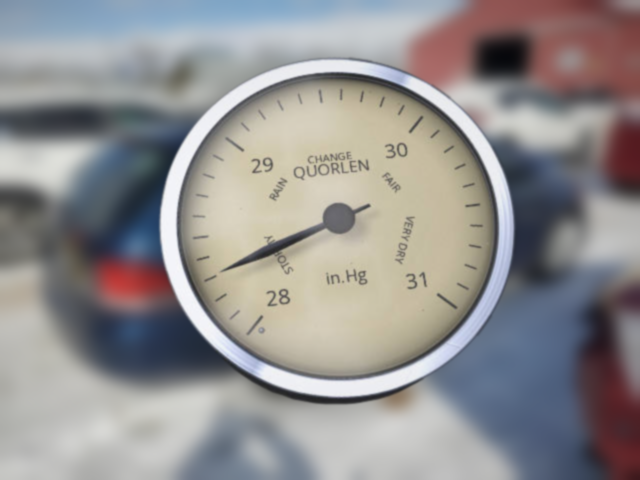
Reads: 28.3inHg
